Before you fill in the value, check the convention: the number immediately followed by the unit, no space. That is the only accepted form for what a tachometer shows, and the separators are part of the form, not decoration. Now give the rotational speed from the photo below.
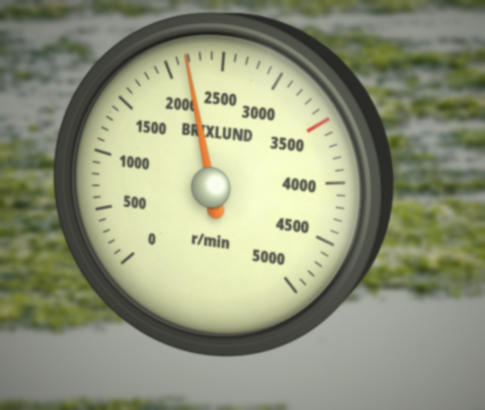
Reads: 2200rpm
